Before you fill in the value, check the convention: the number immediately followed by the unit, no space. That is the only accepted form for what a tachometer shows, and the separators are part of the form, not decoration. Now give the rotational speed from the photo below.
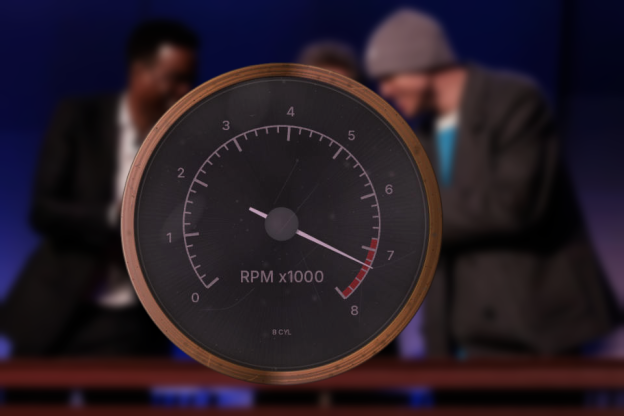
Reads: 7300rpm
